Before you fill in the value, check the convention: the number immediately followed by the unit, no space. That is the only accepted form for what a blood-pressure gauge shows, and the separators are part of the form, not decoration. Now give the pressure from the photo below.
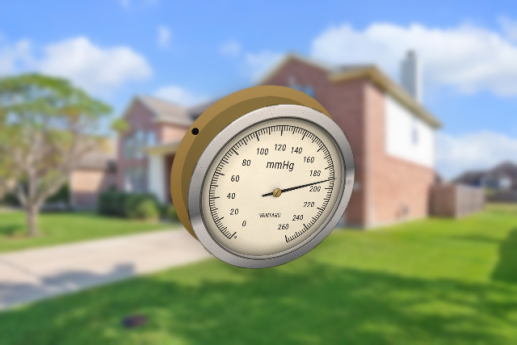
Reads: 190mmHg
